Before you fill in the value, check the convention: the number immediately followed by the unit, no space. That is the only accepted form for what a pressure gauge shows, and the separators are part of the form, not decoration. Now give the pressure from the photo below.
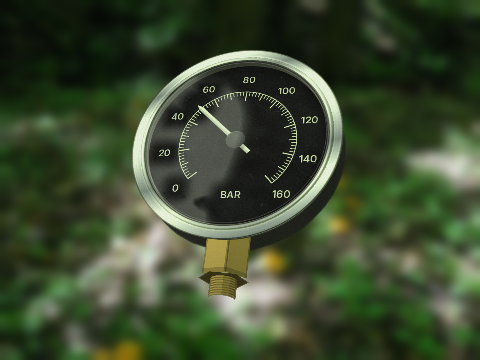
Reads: 50bar
